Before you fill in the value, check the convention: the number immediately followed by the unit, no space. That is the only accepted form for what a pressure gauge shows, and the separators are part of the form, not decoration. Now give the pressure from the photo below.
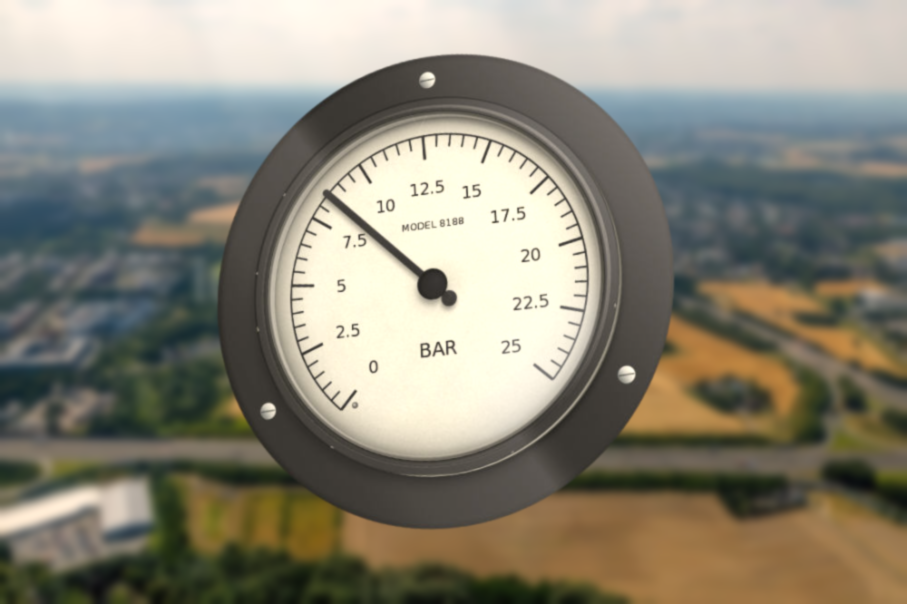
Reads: 8.5bar
